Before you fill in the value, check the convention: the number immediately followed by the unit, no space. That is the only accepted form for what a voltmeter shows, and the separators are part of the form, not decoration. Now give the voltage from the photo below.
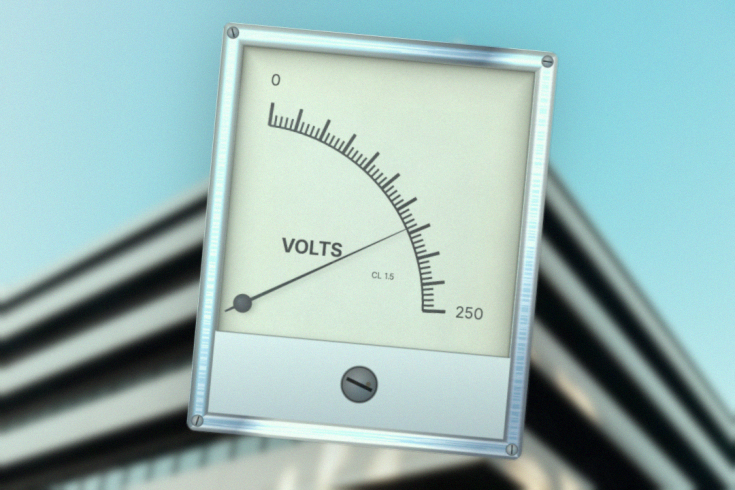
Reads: 170V
